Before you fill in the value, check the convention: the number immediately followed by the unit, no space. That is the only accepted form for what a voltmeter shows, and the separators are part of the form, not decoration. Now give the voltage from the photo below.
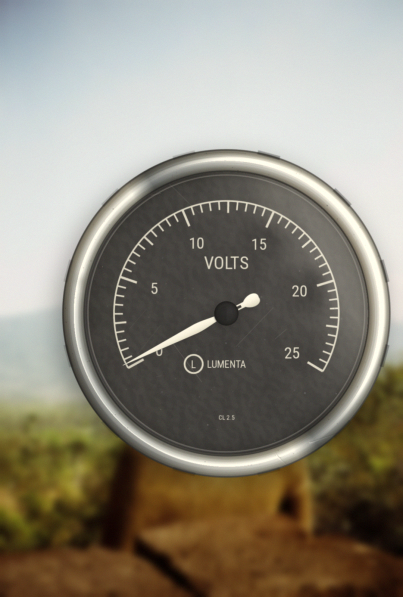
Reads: 0.25V
